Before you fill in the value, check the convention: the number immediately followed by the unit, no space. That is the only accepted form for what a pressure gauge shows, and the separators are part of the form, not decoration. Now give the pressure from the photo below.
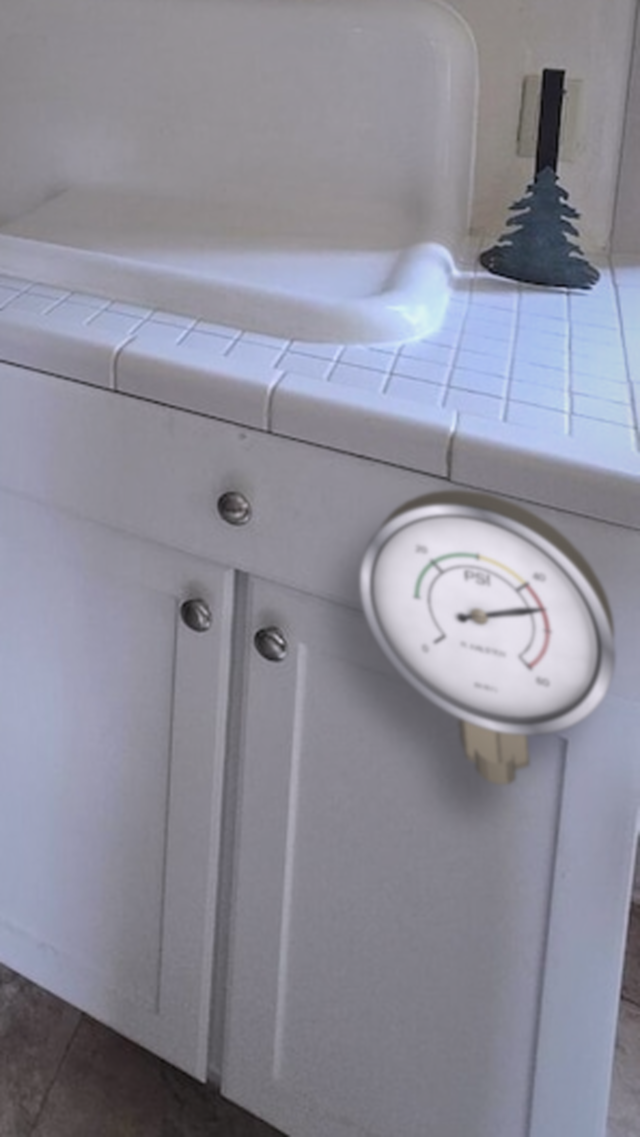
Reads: 45psi
